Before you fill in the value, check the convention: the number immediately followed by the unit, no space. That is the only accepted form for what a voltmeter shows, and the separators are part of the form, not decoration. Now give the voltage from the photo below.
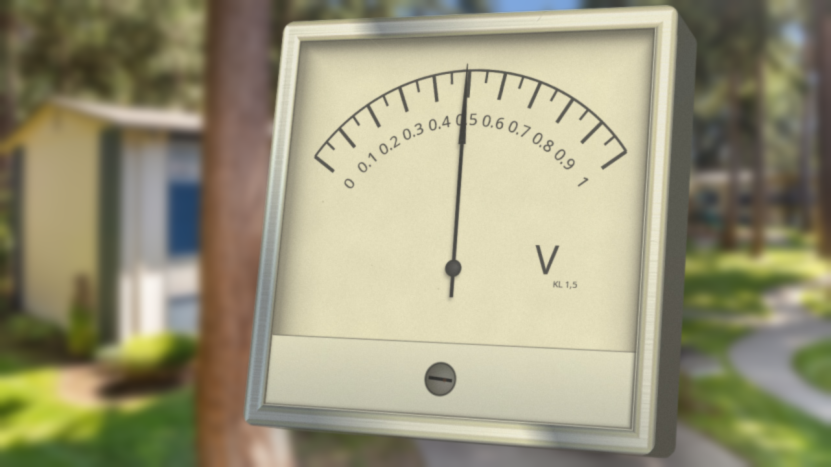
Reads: 0.5V
